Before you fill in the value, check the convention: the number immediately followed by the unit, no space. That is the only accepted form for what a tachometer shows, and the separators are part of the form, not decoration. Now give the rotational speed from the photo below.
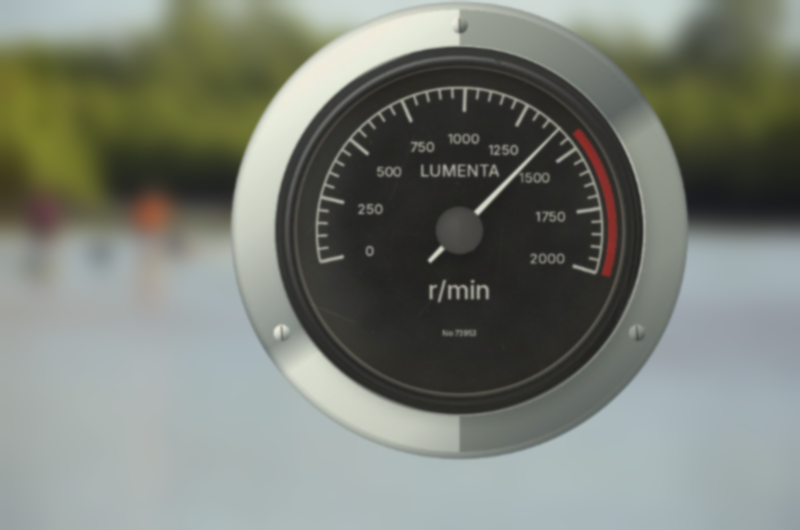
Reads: 1400rpm
